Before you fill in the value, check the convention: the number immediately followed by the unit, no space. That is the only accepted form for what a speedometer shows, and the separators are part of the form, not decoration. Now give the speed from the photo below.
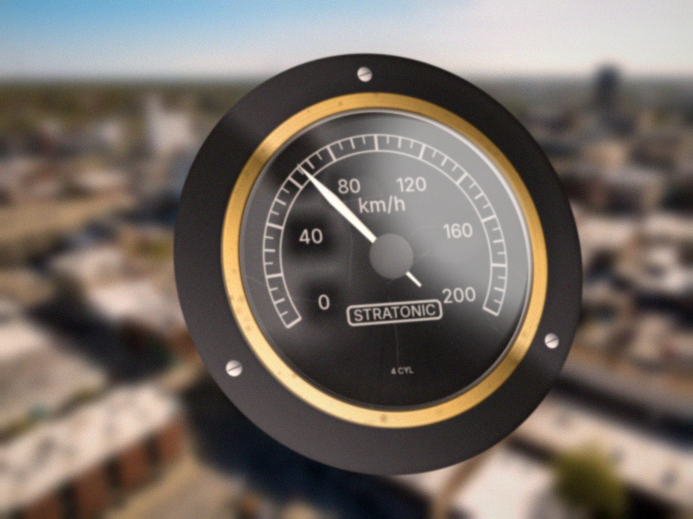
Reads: 65km/h
